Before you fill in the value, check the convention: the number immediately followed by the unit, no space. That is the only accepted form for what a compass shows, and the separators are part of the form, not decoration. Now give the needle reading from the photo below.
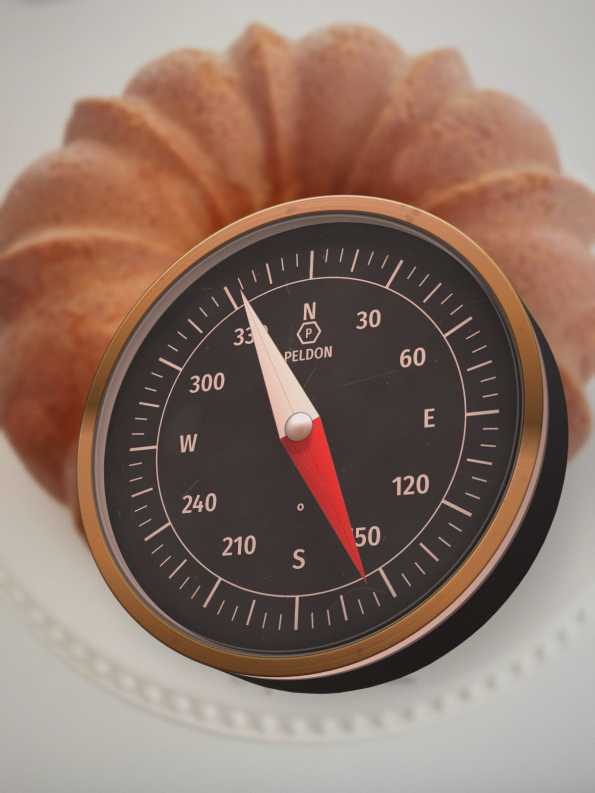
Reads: 155°
